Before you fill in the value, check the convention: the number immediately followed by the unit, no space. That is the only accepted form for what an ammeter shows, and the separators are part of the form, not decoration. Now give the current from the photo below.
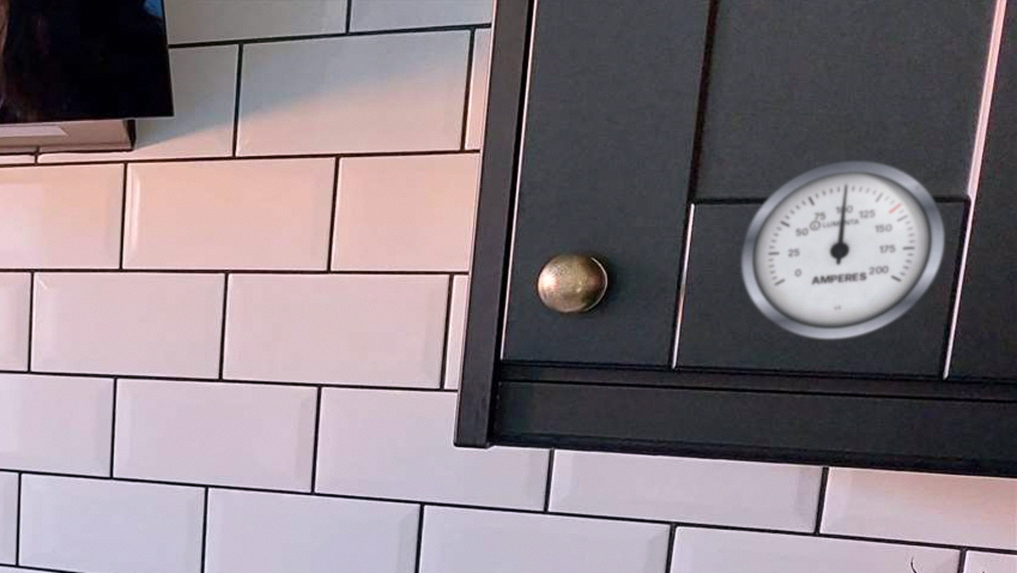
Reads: 100A
